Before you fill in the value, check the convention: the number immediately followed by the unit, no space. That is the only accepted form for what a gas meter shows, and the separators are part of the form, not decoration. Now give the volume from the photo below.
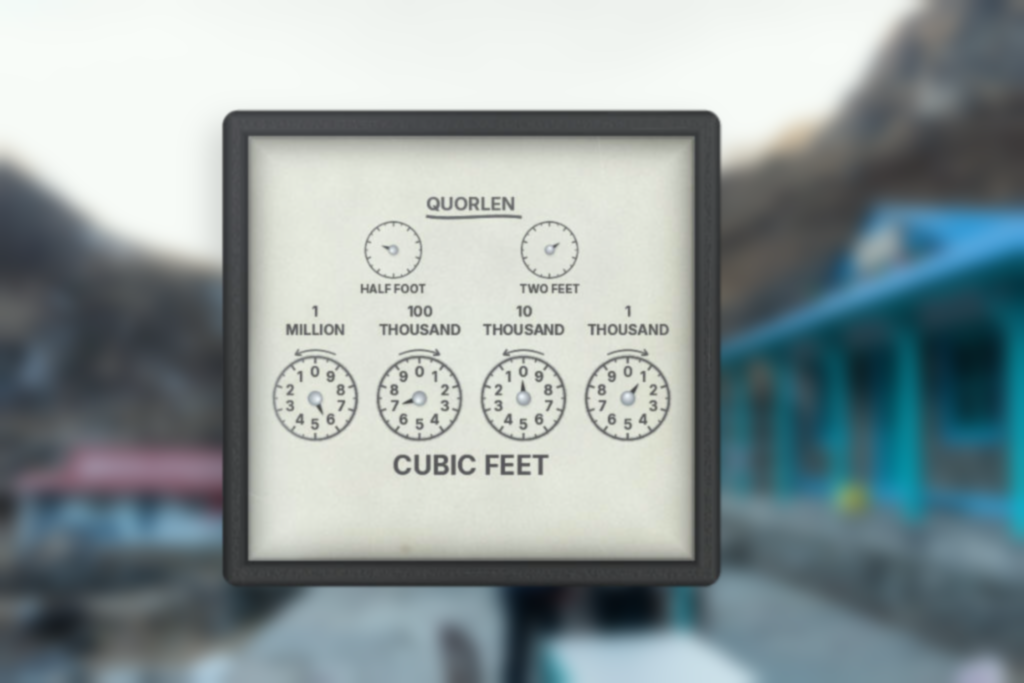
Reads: 570100ft³
